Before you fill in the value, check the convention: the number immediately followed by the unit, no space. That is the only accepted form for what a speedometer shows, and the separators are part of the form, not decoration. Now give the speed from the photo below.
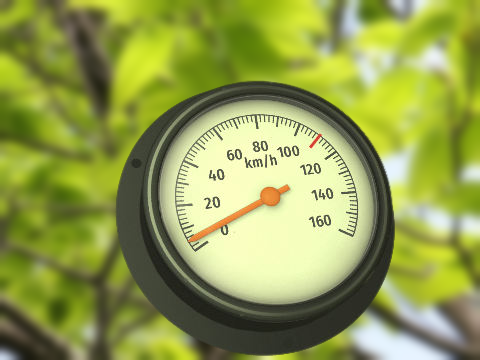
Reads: 4km/h
